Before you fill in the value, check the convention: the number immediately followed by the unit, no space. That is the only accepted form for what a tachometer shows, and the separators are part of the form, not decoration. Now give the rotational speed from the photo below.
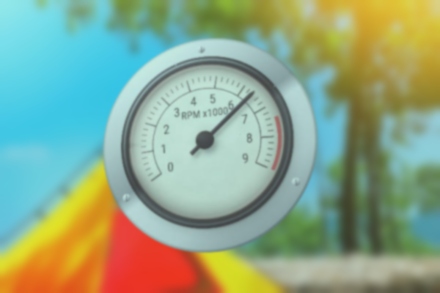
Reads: 6400rpm
